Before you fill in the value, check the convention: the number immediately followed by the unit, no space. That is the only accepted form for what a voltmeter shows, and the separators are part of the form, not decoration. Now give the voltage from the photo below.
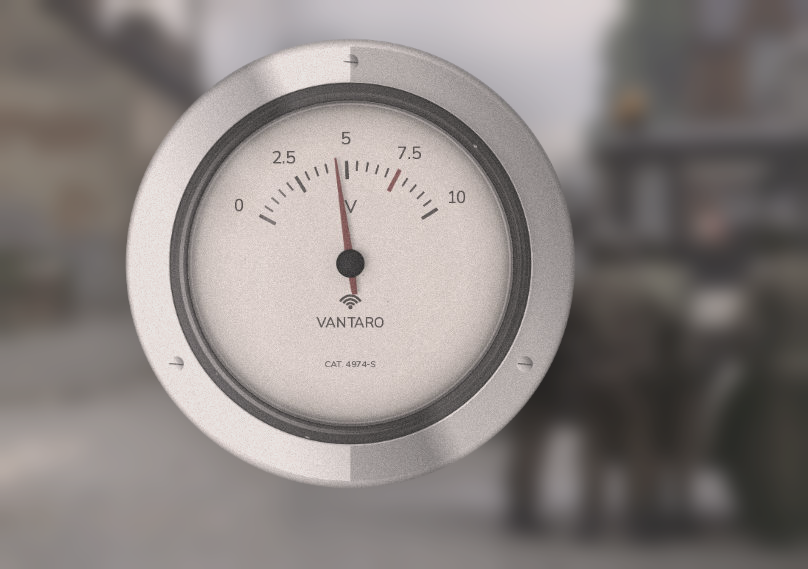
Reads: 4.5V
